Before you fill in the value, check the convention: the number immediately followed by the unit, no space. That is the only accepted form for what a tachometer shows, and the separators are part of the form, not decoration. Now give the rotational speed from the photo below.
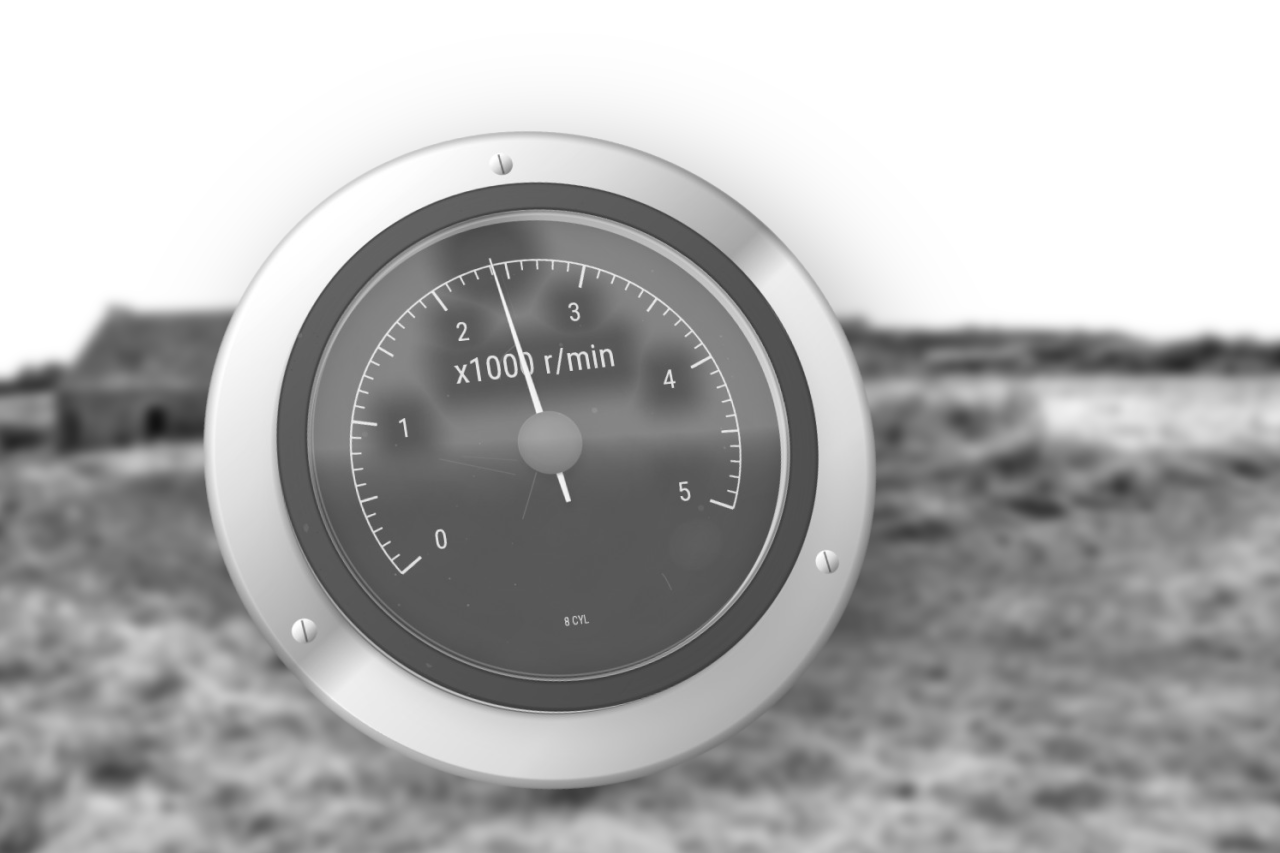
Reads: 2400rpm
